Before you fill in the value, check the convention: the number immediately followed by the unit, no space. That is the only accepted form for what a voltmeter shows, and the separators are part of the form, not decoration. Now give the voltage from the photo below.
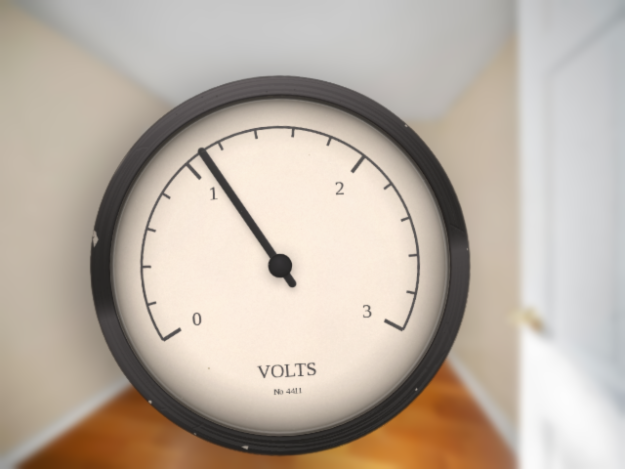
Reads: 1.1V
